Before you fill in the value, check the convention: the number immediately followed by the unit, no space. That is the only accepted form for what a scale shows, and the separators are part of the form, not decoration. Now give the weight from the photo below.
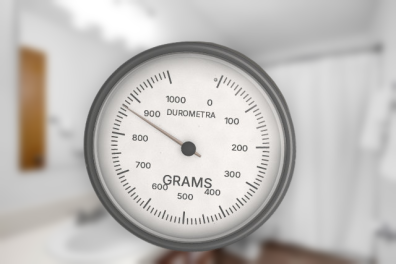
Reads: 870g
